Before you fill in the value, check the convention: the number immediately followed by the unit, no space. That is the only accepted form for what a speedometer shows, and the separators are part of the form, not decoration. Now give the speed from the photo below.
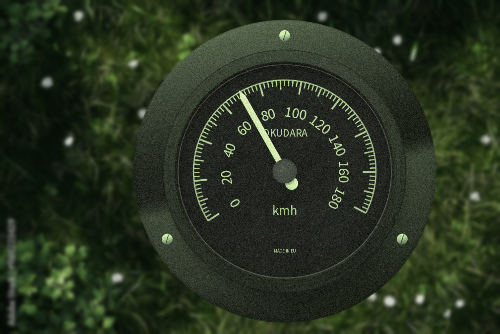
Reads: 70km/h
